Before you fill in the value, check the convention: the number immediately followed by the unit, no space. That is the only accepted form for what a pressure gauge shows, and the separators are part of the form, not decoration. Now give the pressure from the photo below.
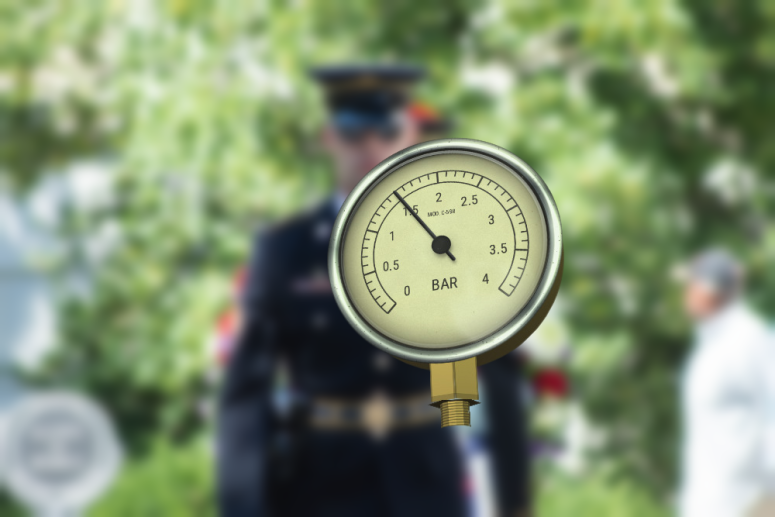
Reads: 1.5bar
